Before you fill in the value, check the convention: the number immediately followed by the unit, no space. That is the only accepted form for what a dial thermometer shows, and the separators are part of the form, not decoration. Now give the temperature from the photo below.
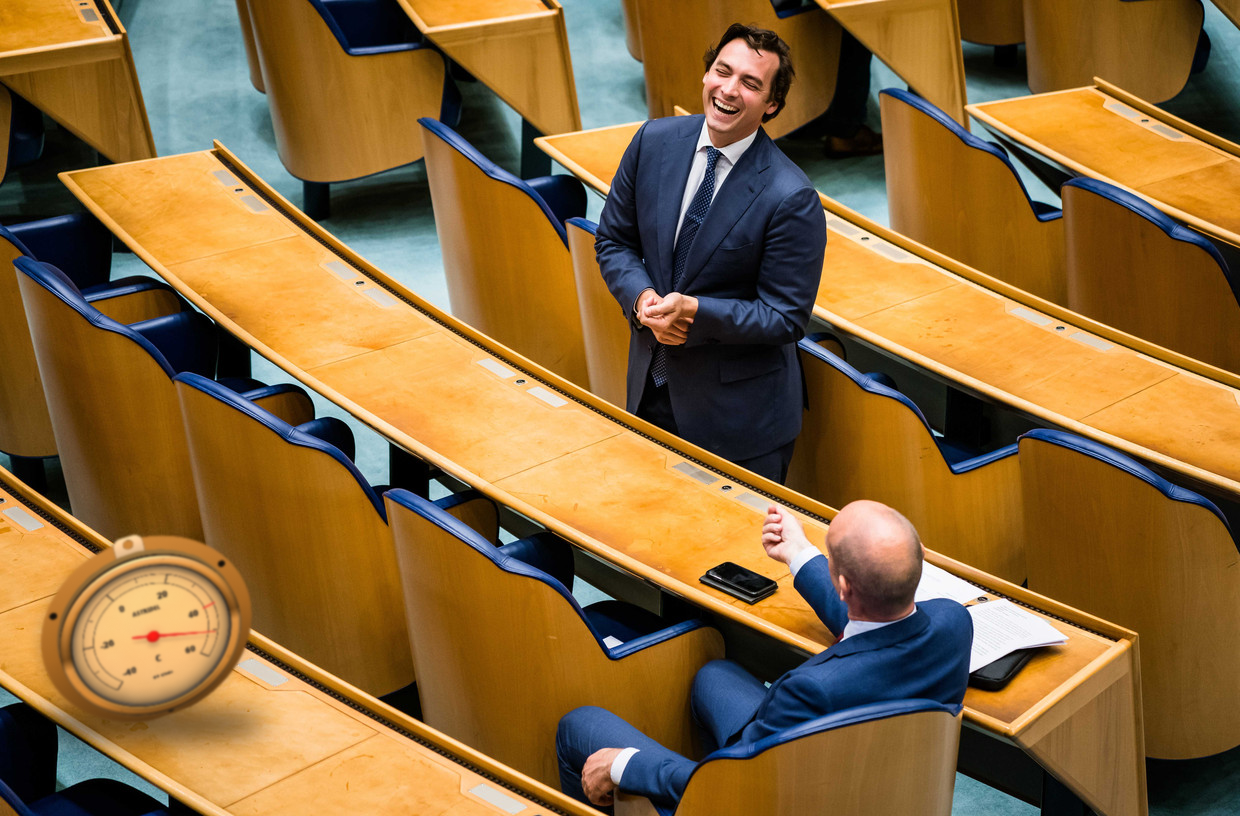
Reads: 50°C
